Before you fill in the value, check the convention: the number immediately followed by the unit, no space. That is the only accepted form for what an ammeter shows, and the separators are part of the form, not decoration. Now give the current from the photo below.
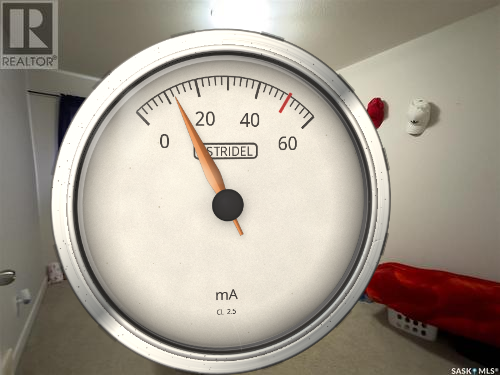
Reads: 12mA
